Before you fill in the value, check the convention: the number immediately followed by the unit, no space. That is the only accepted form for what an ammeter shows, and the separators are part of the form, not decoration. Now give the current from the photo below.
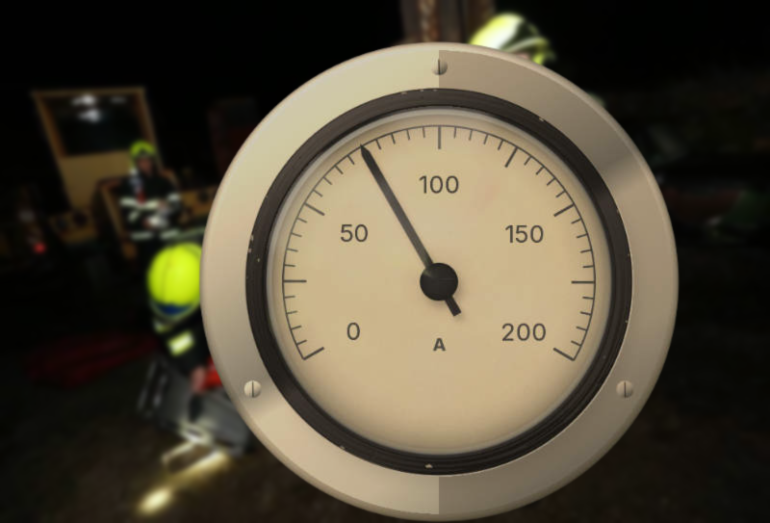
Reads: 75A
